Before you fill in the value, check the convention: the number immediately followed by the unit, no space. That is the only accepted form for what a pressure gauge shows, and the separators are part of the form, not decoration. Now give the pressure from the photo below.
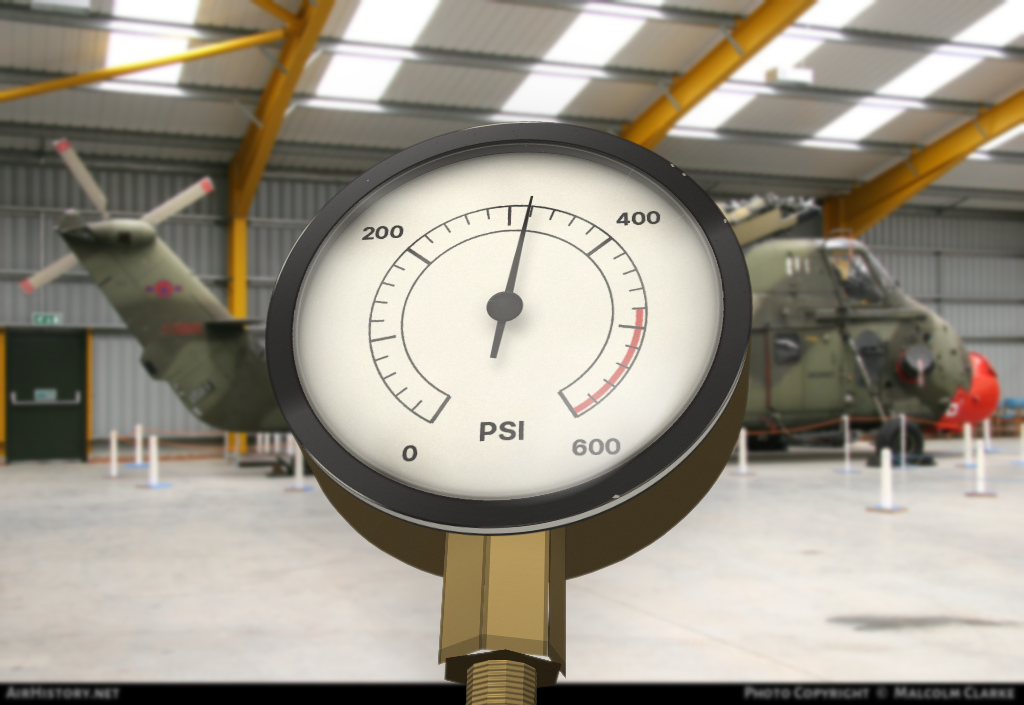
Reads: 320psi
